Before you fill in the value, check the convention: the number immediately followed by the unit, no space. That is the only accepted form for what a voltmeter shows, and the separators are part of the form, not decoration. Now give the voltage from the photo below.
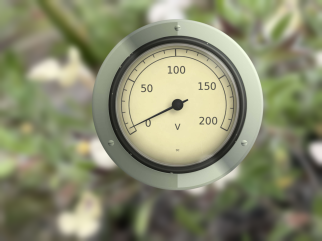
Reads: 5V
